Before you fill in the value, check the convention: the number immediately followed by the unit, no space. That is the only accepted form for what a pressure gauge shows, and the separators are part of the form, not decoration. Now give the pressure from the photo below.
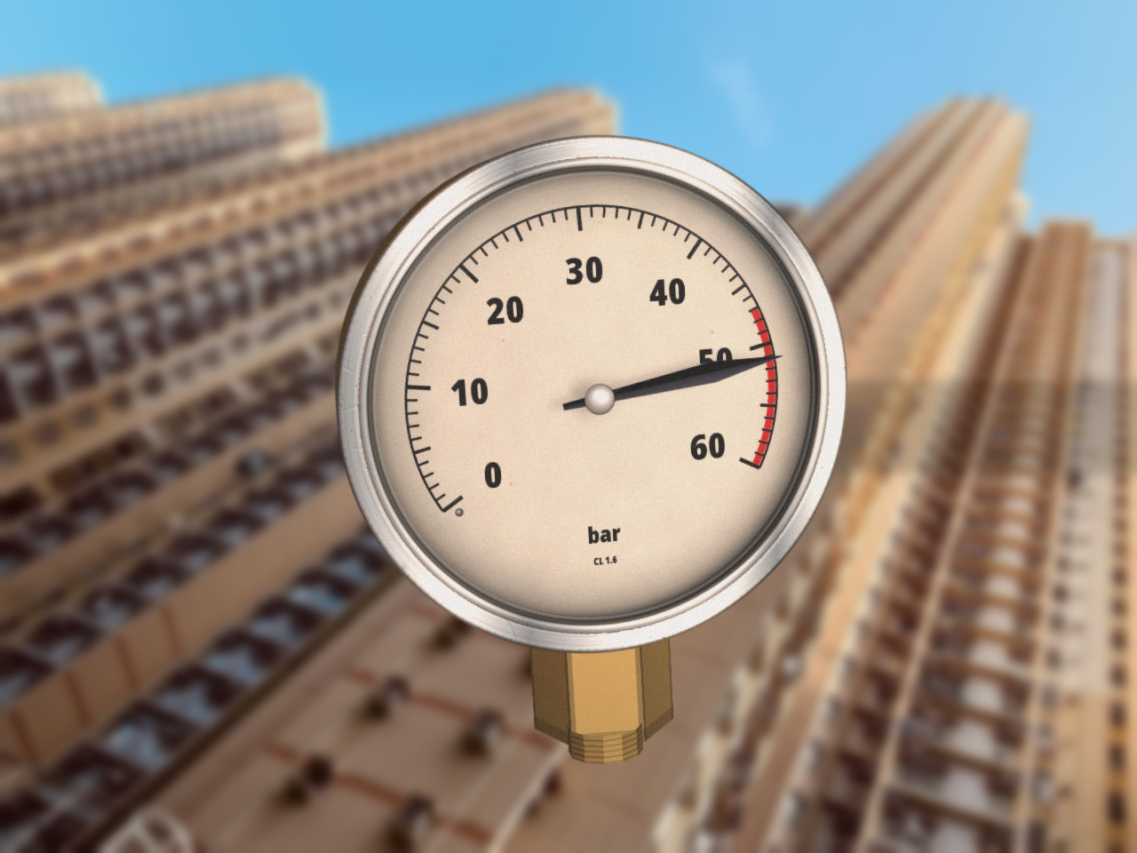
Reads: 51bar
